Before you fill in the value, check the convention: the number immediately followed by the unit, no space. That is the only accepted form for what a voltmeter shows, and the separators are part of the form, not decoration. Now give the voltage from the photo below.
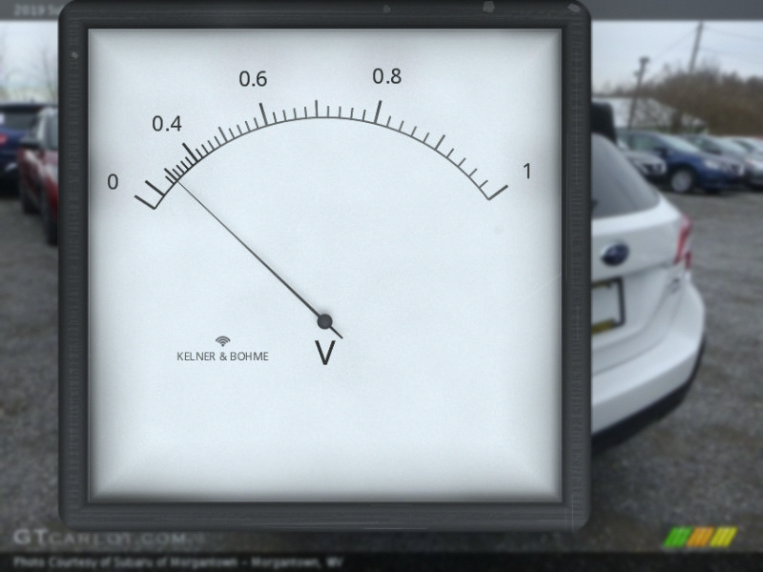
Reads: 0.3V
